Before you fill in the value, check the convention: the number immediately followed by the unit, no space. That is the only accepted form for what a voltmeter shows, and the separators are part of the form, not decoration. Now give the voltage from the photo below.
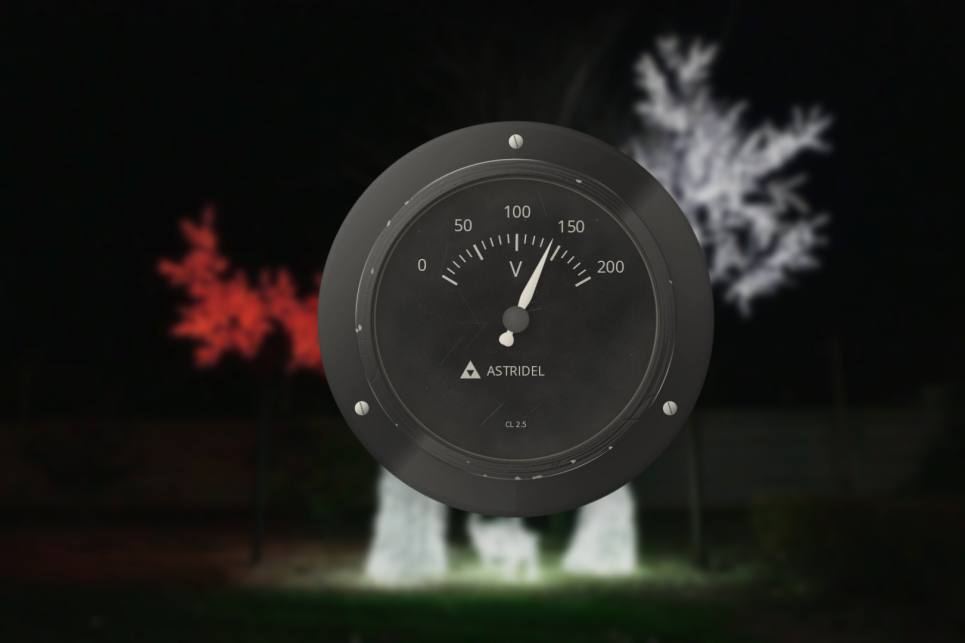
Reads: 140V
